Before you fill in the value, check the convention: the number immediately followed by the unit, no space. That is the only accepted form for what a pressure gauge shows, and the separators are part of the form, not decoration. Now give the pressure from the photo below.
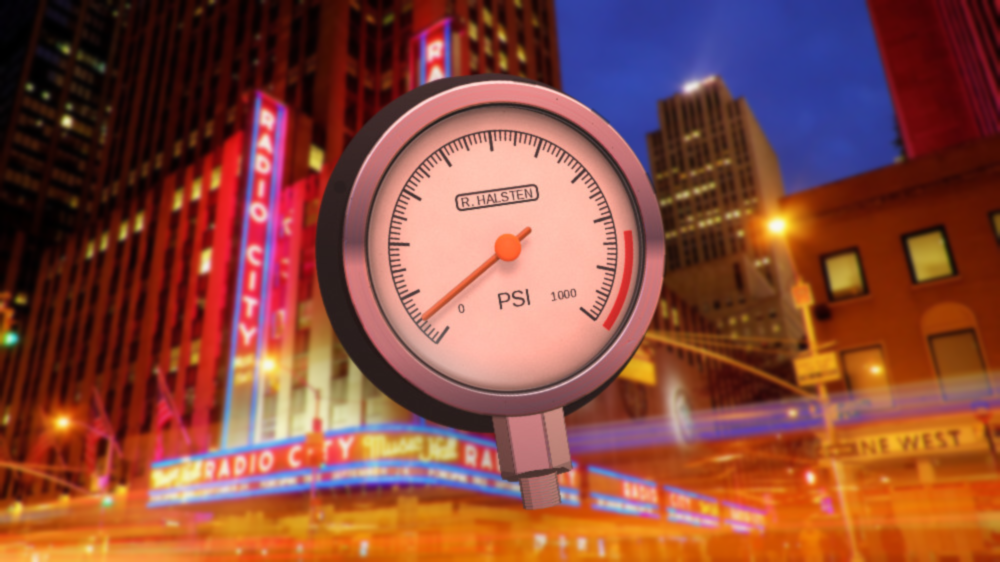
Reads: 50psi
